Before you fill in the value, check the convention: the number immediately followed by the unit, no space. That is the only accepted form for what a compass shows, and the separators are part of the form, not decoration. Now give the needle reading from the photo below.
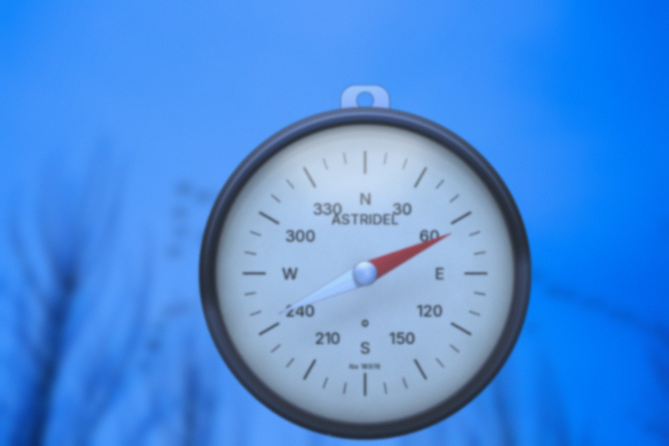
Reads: 65°
